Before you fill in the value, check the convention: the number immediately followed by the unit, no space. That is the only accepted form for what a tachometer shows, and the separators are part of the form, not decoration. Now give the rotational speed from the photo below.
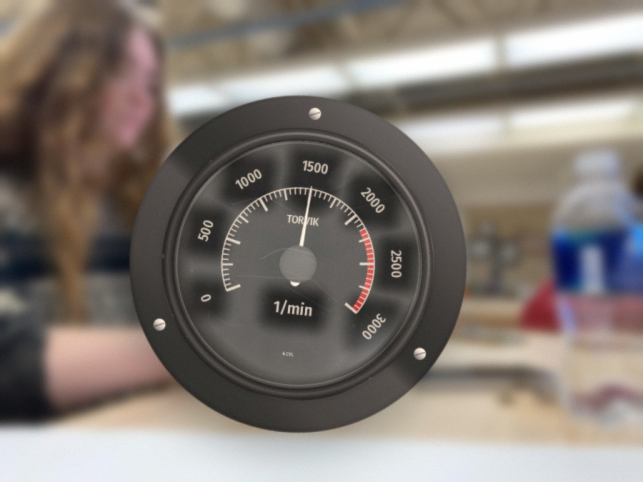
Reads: 1500rpm
